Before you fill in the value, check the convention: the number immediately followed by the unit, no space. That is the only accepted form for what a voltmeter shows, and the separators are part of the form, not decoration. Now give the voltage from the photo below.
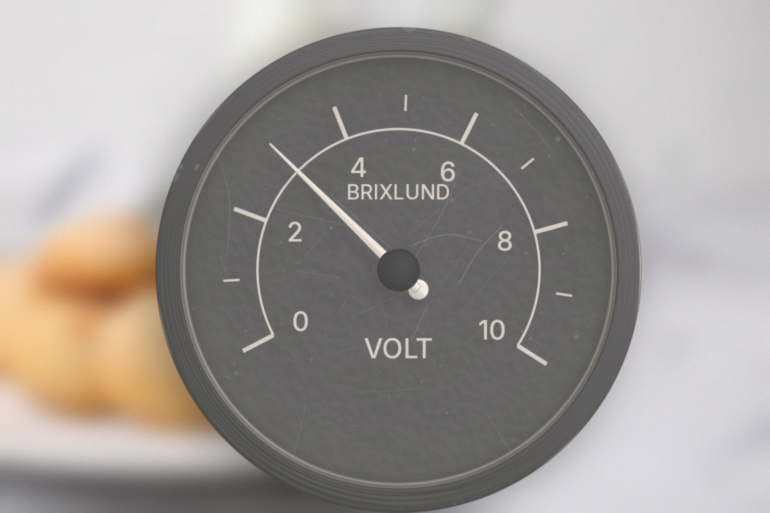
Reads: 3V
